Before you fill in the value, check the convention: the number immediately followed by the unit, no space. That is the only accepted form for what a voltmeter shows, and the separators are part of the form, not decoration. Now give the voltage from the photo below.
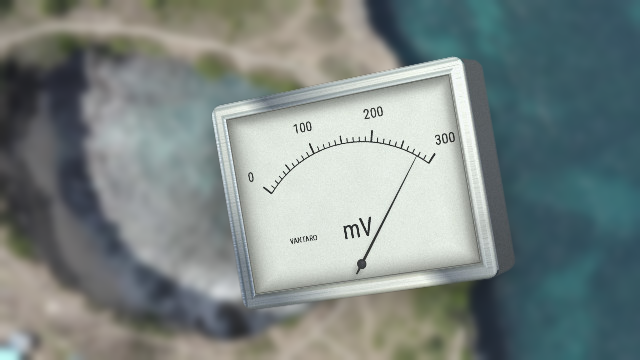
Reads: 280mV
